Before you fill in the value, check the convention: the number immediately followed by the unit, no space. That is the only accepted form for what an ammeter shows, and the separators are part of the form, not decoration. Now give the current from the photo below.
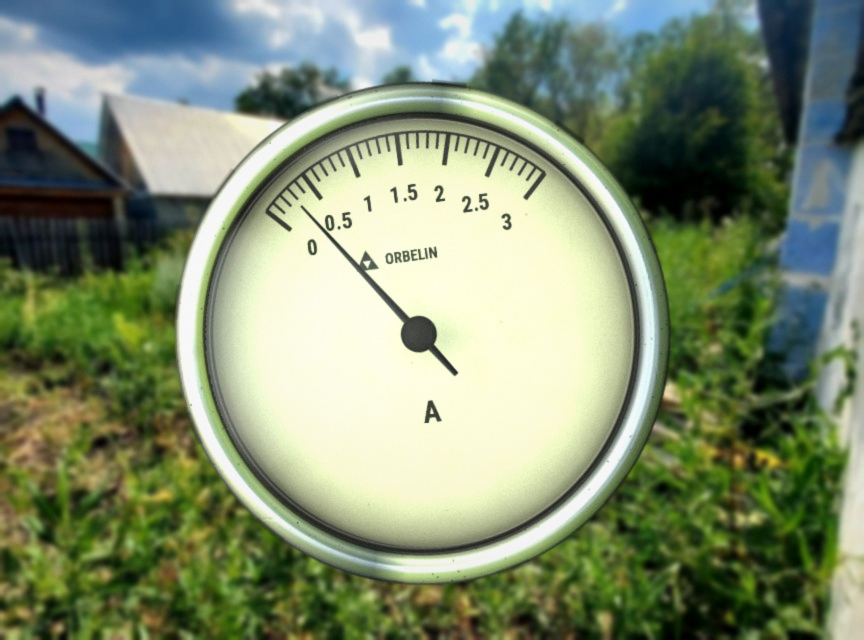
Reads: 0.3A
